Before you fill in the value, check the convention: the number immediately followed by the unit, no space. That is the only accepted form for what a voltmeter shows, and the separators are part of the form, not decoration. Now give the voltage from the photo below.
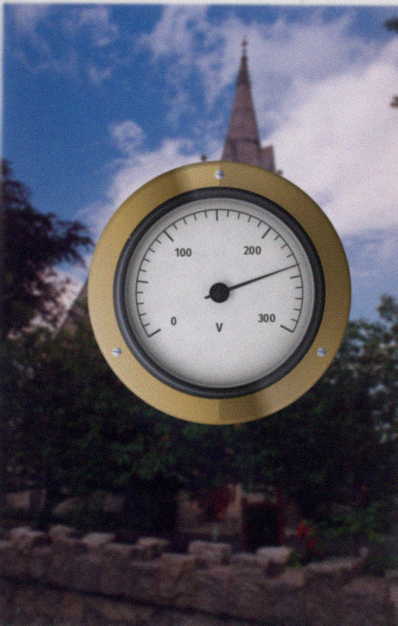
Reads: 240V
